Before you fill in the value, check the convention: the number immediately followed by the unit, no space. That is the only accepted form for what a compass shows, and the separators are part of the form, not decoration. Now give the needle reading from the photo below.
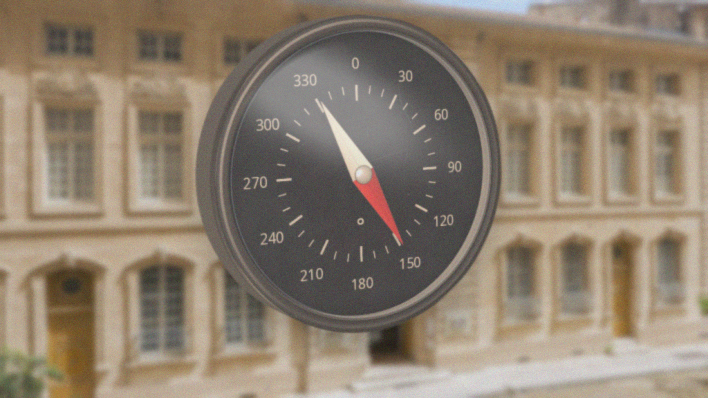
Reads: 150°
